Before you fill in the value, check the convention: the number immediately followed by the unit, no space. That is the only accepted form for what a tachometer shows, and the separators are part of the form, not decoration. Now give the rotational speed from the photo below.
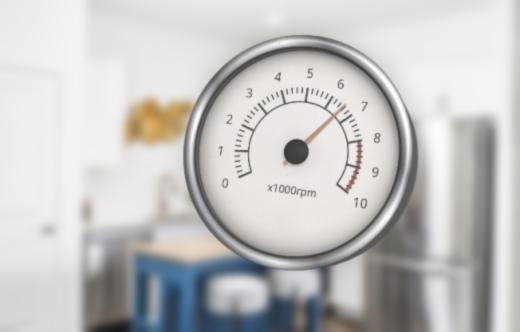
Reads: 6600rpm
